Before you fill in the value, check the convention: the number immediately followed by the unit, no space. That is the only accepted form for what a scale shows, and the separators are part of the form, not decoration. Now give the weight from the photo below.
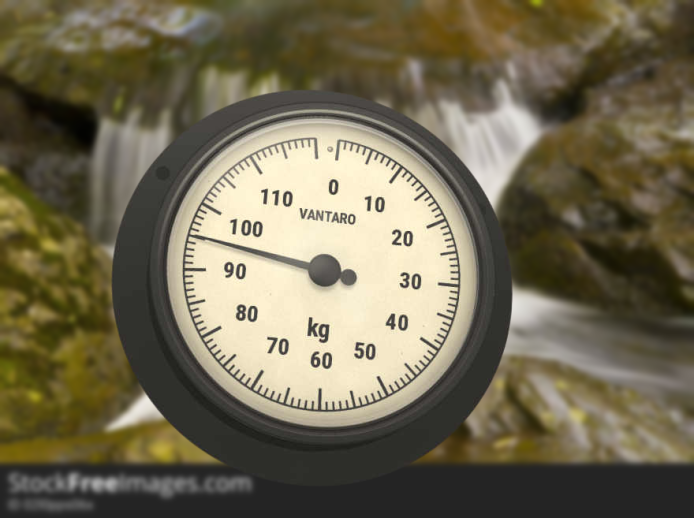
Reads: 95kg
